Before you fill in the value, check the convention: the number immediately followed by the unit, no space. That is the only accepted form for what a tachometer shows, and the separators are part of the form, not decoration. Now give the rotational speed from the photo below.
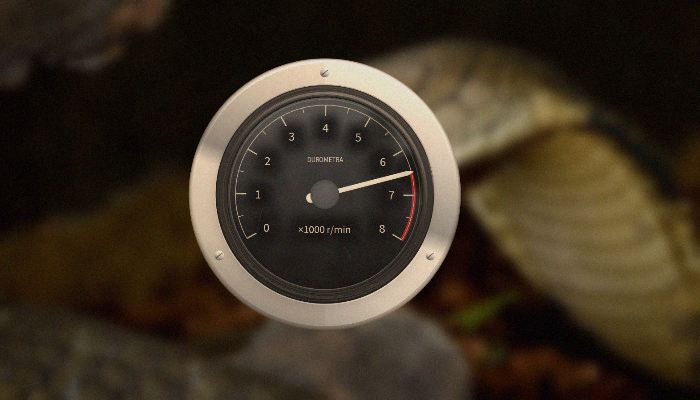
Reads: 6500rpm
